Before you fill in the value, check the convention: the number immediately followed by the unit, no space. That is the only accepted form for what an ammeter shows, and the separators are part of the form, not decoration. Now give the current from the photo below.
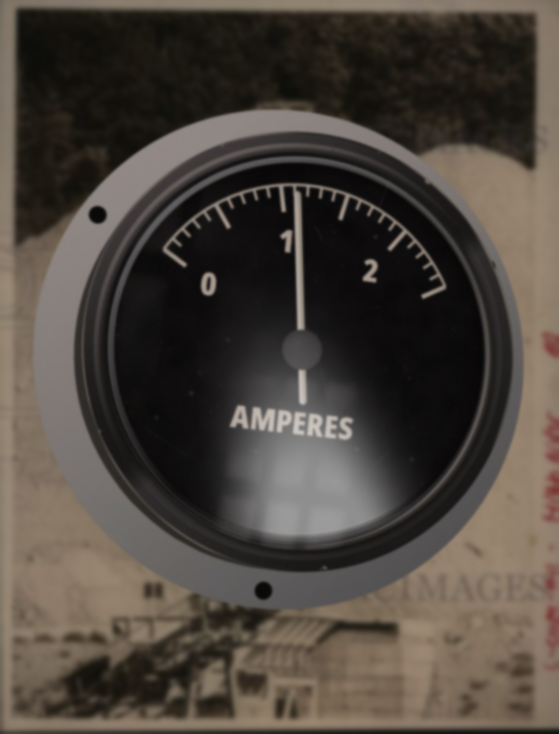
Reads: 1.1A
